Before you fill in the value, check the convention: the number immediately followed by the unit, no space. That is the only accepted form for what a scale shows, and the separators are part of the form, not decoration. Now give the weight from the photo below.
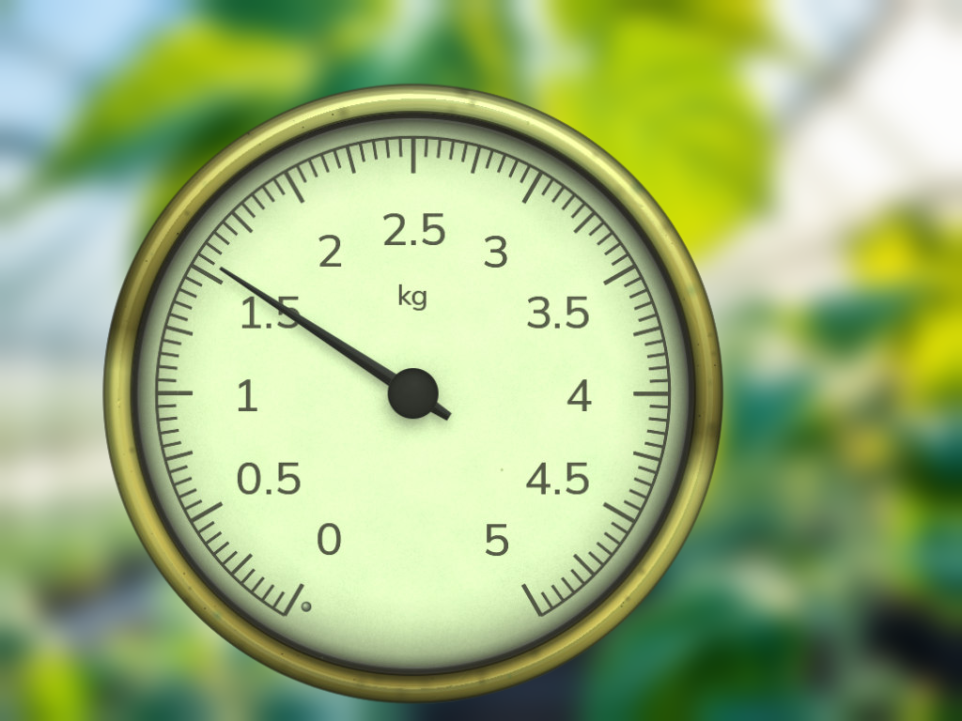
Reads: 1.55kg
